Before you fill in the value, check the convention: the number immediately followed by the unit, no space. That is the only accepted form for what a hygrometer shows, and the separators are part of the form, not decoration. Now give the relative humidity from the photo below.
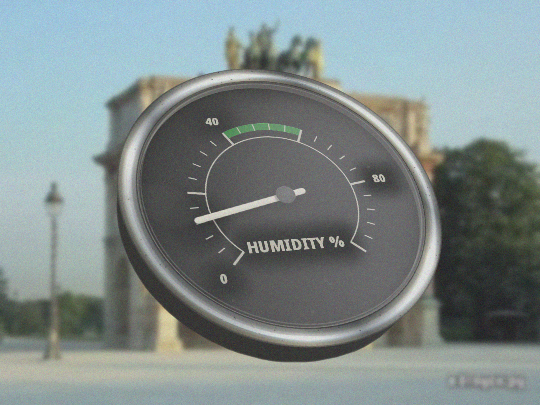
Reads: 12%
